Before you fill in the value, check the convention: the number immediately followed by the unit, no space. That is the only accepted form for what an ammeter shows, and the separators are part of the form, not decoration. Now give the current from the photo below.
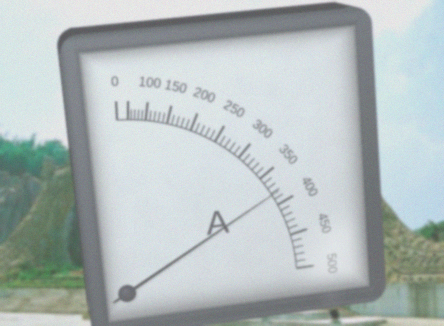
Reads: 380A
